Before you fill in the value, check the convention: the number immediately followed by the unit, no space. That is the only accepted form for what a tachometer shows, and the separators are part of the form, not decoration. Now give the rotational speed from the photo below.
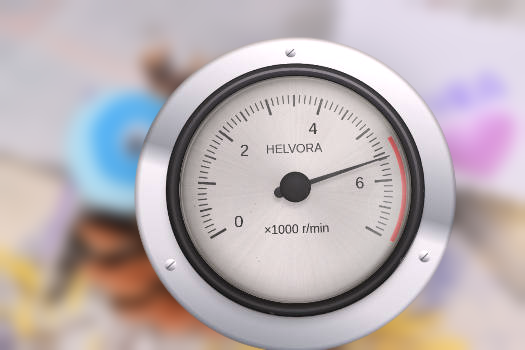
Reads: 5600rpm
